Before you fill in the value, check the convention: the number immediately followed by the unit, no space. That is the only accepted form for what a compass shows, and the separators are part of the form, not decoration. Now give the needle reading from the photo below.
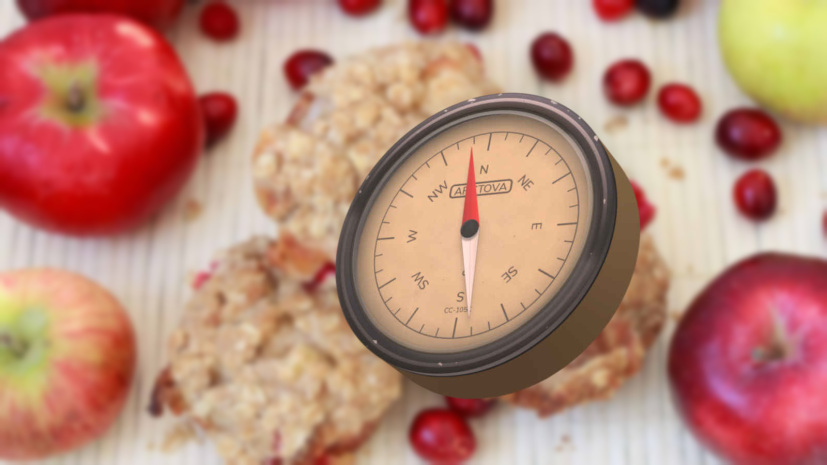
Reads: 350°
